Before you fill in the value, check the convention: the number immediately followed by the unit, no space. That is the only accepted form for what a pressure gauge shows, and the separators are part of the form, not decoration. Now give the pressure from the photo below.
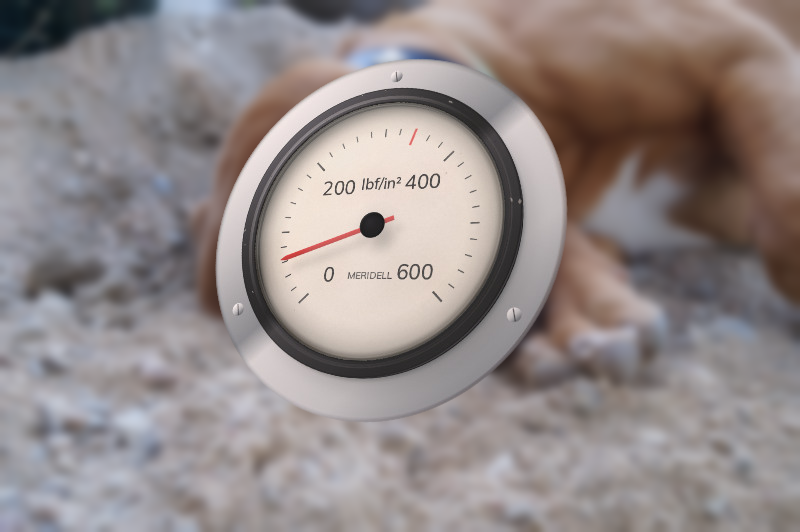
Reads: 60psi
